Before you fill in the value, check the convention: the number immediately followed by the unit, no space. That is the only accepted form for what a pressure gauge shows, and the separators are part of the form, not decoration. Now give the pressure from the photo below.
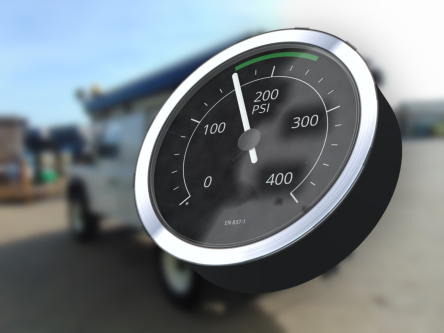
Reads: 160psi
